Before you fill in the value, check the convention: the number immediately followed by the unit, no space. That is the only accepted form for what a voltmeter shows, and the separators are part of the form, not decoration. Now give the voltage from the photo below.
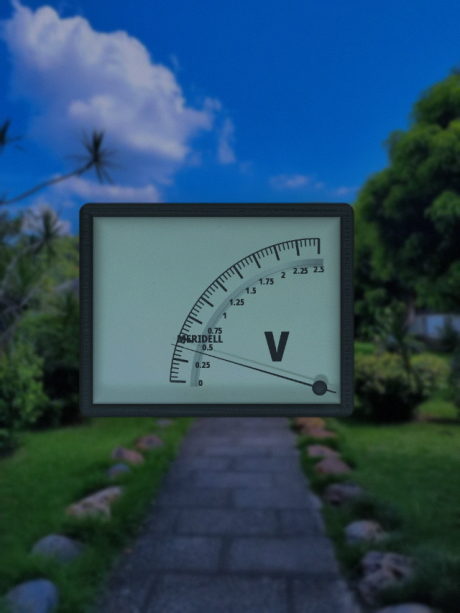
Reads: 0.4V
